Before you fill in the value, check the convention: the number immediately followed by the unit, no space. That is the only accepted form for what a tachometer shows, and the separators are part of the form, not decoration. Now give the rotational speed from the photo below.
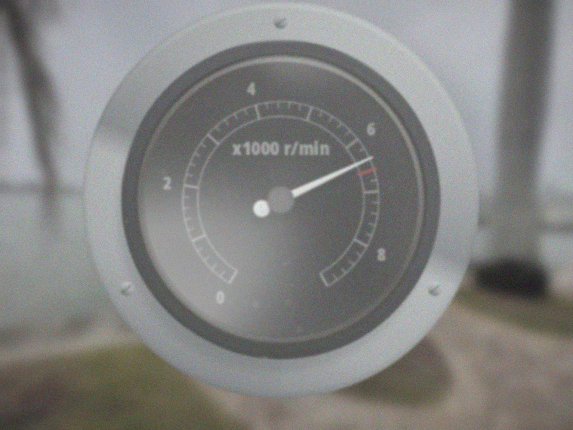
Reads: 6400rpm
